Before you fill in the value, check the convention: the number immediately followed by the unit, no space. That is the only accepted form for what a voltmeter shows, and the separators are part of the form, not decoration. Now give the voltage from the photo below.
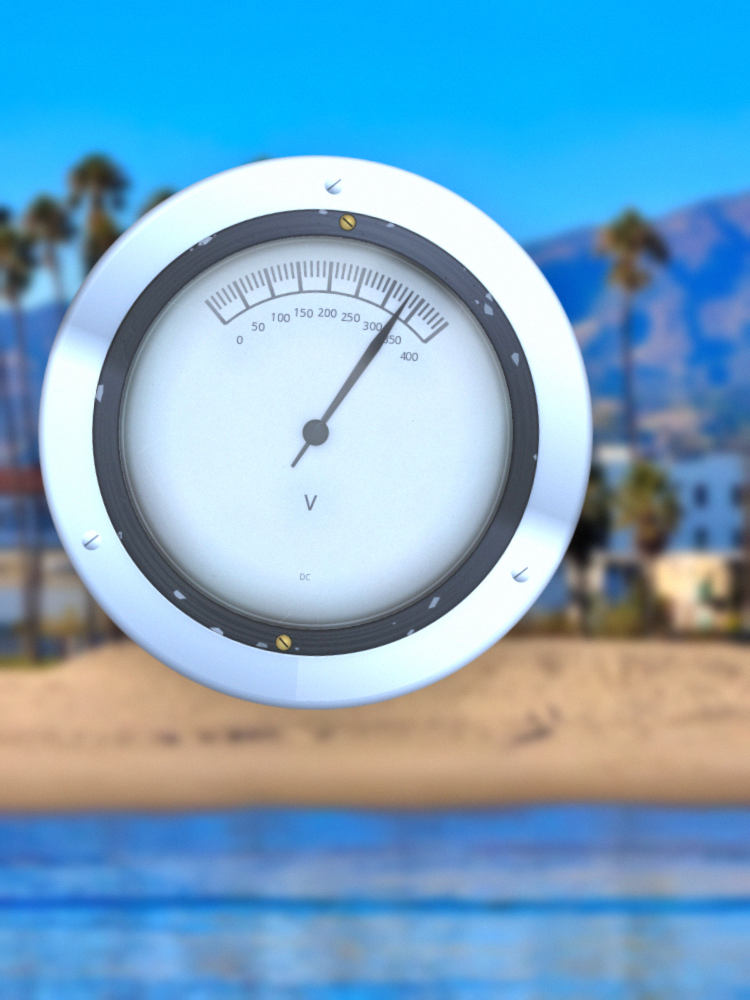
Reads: 330V
